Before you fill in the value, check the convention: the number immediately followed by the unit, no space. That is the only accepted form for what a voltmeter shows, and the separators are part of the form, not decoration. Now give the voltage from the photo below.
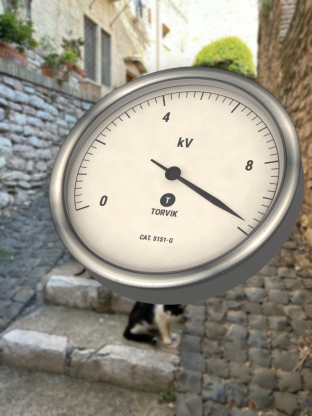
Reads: 9.8kV
